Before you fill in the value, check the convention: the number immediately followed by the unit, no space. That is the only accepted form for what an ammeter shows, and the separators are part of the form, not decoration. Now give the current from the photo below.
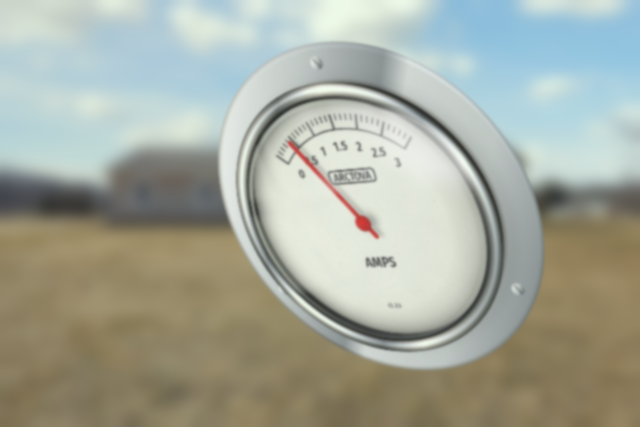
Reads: 0.5A
